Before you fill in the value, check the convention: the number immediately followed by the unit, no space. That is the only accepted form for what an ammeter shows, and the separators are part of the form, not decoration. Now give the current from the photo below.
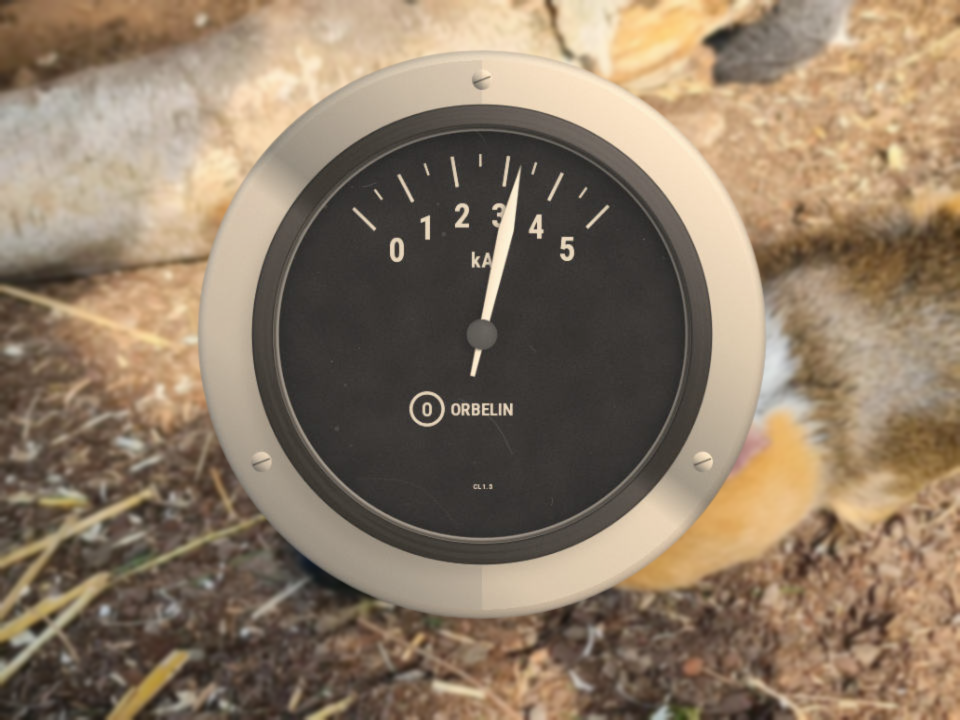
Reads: 3.25kA
